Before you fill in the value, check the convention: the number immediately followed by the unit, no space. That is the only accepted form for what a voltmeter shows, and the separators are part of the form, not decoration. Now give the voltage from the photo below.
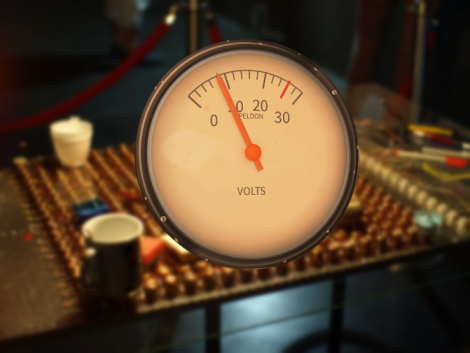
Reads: 8V
